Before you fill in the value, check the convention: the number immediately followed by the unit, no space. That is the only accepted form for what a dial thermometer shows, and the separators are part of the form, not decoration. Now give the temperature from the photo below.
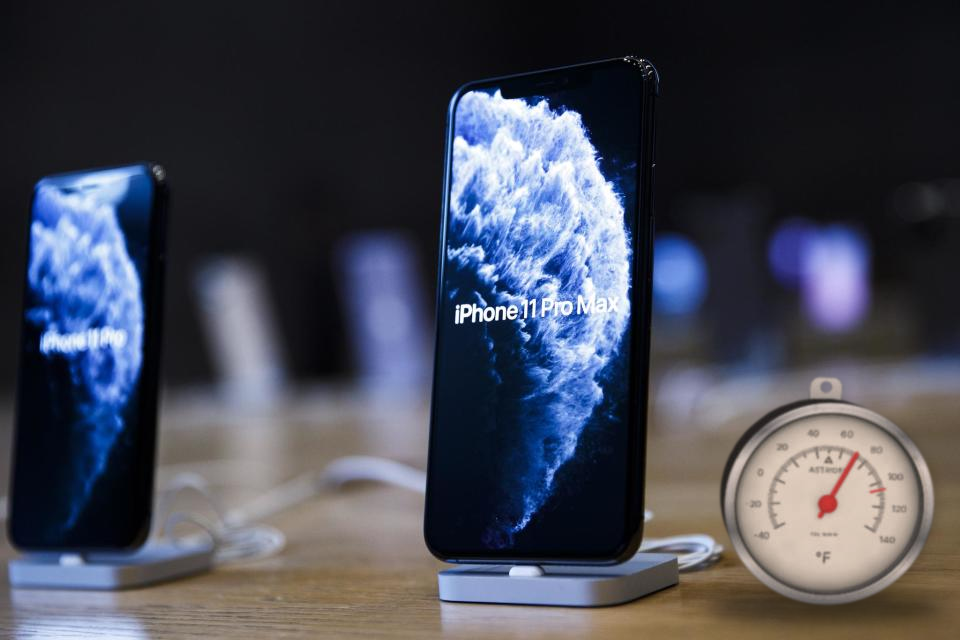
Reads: 70°F
